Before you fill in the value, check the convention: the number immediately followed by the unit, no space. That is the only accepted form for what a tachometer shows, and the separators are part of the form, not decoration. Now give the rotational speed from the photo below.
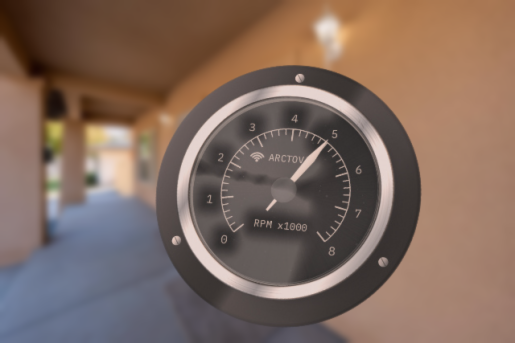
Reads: 5000rpm
